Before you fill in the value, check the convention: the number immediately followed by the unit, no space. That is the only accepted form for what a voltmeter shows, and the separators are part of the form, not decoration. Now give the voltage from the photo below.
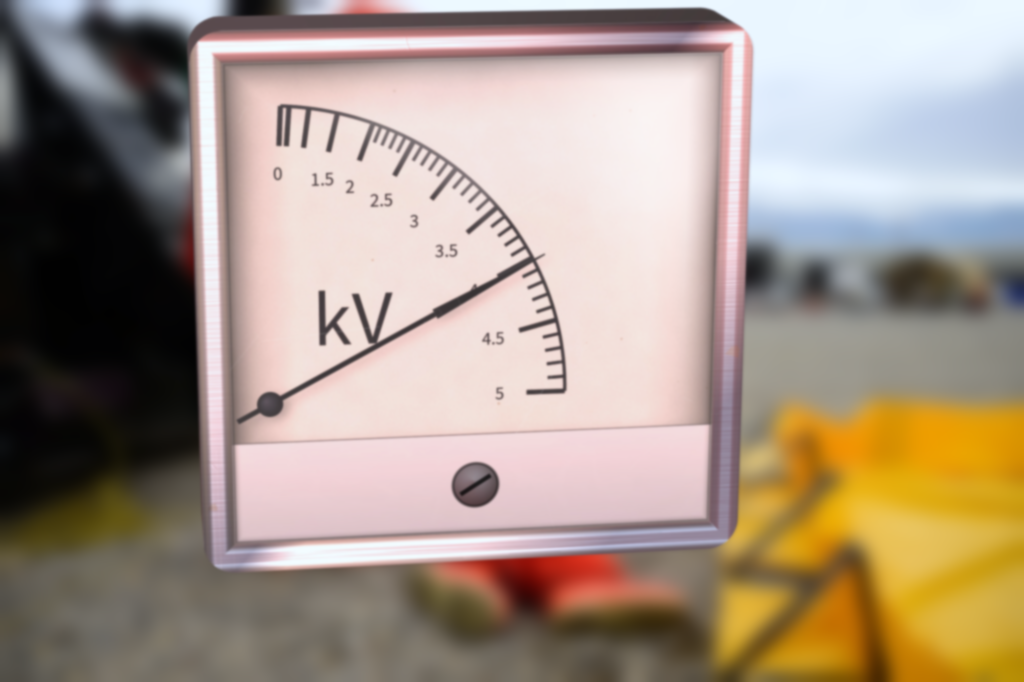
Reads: 4kV
